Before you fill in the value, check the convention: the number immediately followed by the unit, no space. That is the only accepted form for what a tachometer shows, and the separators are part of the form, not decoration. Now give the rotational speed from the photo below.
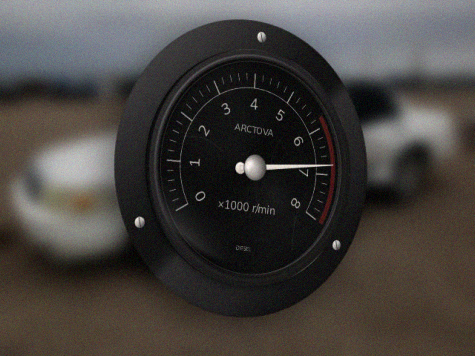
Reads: 6800rpm
